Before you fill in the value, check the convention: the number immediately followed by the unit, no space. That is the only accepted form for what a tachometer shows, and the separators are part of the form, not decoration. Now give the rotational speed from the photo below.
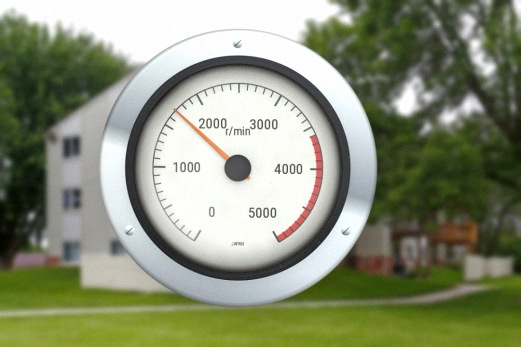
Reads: 1700rpm
